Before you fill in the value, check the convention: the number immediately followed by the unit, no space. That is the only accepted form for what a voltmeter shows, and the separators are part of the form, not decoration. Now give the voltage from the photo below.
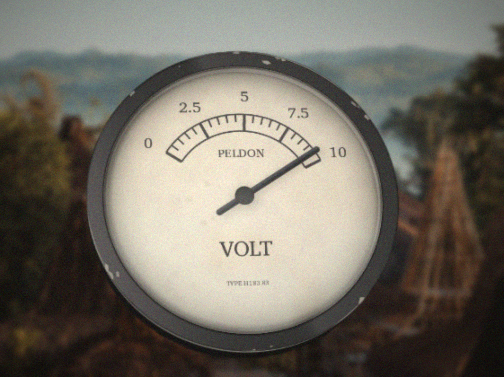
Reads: 9.5V
